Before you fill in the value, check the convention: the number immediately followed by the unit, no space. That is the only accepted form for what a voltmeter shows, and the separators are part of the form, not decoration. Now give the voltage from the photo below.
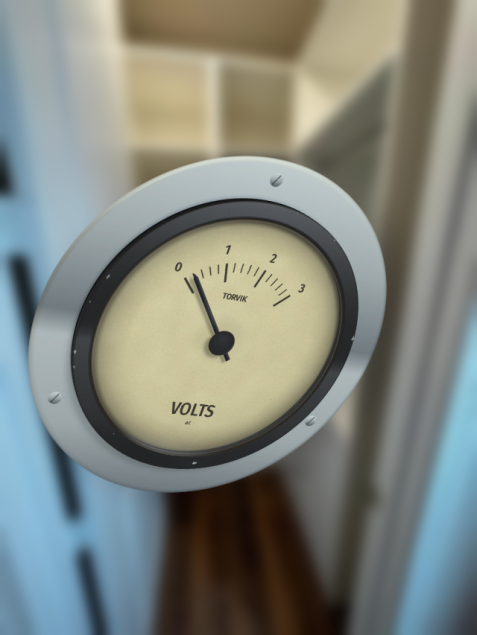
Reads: 0.2V
